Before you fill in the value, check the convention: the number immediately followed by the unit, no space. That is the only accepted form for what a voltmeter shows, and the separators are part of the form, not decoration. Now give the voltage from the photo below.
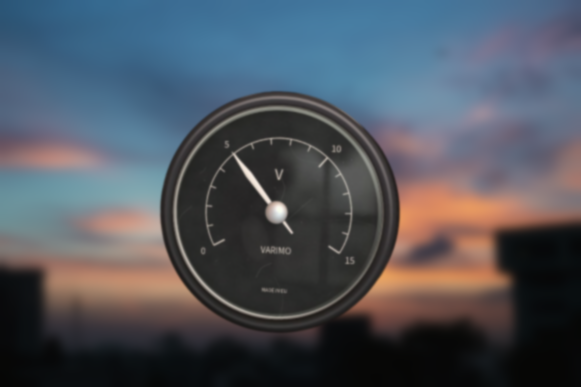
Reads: 5V
